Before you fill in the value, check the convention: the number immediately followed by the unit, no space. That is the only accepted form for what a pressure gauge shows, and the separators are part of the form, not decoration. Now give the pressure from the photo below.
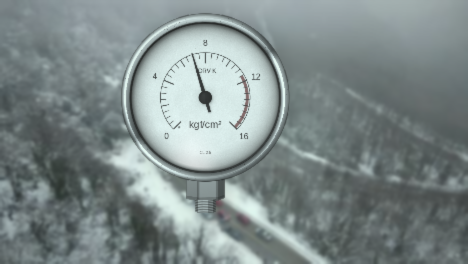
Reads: 7kg/cm²
